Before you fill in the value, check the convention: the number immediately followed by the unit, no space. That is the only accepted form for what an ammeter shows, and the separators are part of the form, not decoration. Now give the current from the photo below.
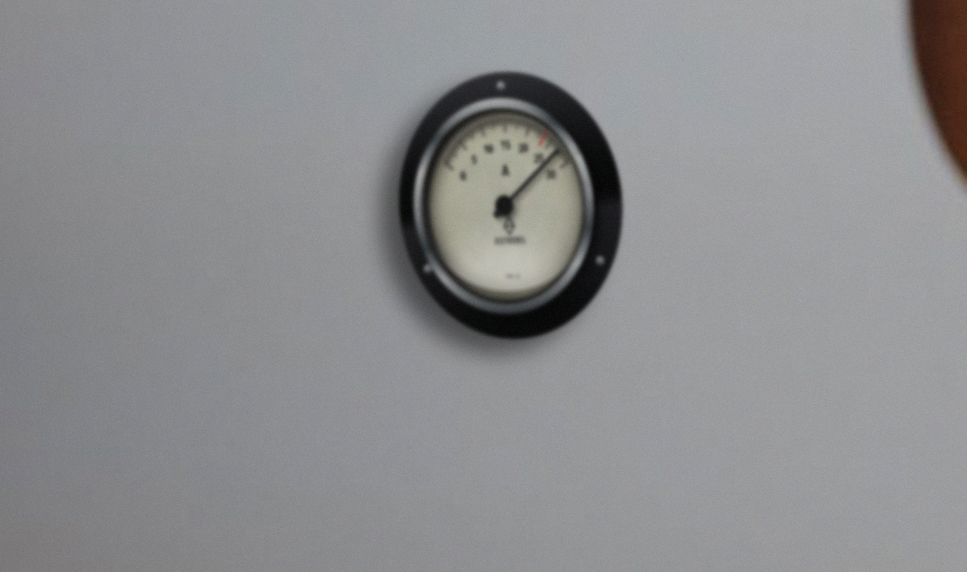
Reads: 27.5A
